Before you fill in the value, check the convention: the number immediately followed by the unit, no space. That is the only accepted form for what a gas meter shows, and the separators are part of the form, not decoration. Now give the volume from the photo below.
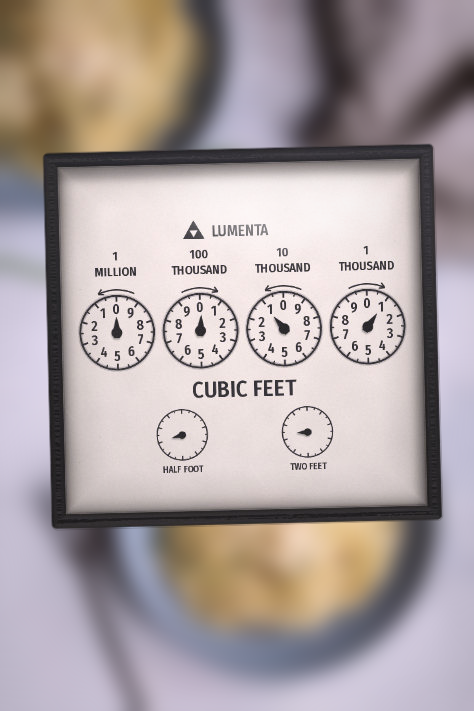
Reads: 1100ft³
